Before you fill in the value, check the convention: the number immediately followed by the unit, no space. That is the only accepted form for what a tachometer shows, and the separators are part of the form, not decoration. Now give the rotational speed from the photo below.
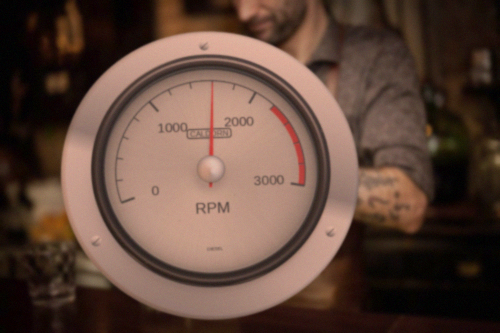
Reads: 1600rpm
